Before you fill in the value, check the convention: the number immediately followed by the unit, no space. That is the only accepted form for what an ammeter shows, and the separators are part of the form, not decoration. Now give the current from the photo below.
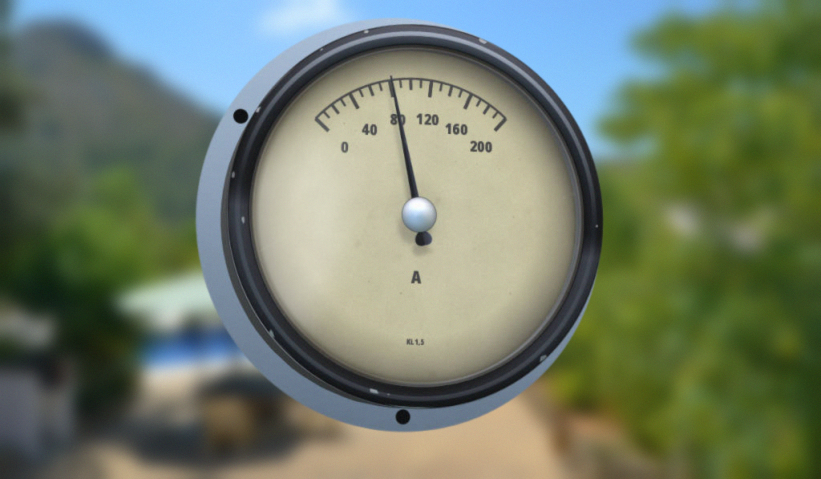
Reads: 80A
